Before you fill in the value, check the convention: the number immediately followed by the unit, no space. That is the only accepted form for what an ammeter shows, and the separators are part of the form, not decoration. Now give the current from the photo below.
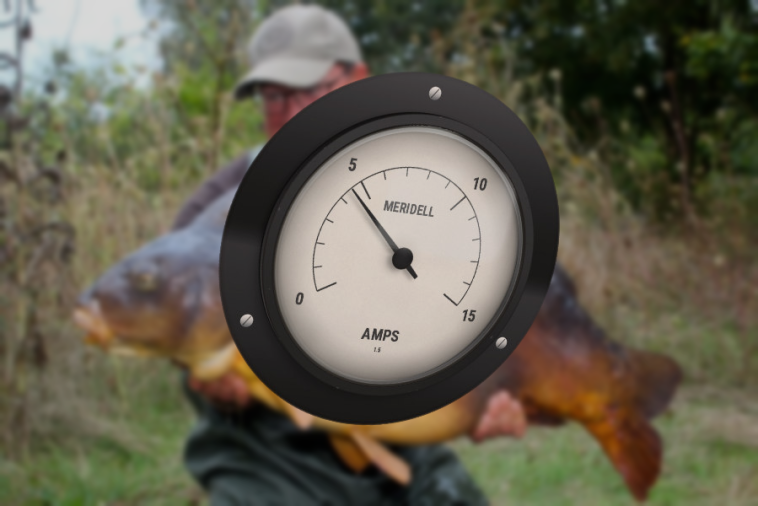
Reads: 4.5A
